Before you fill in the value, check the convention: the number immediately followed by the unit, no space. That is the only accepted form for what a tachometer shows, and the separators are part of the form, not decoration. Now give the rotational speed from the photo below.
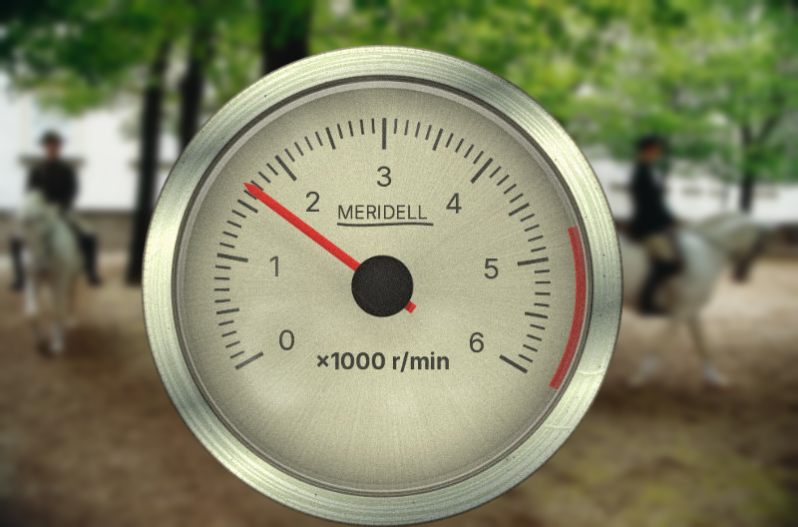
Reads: 1650rpm
